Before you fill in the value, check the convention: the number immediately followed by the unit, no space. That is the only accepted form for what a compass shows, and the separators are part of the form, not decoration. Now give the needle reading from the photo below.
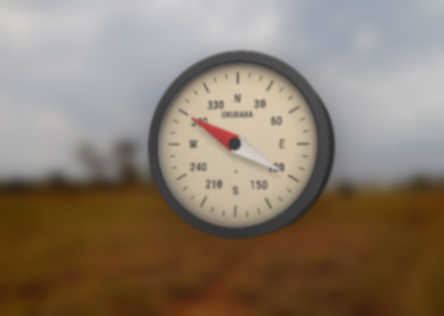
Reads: 300°
